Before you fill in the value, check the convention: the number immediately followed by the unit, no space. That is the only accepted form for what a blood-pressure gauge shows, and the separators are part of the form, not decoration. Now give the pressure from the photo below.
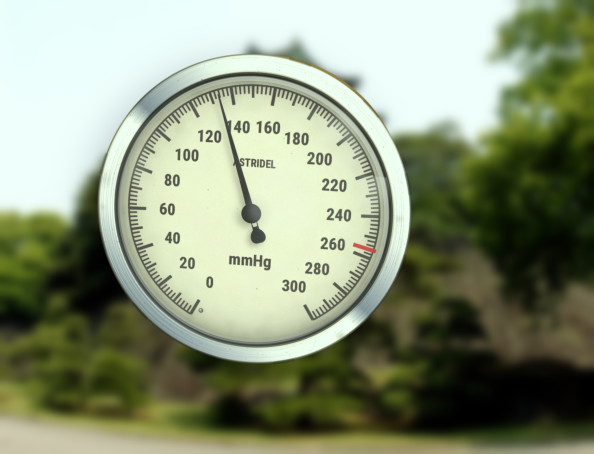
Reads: 134mmHg
